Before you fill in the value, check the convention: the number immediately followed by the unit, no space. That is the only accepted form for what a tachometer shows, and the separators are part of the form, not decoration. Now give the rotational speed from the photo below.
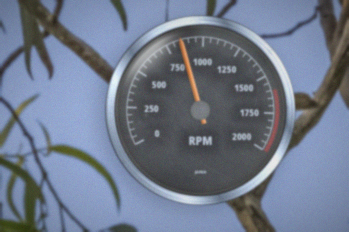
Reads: 850rpm
